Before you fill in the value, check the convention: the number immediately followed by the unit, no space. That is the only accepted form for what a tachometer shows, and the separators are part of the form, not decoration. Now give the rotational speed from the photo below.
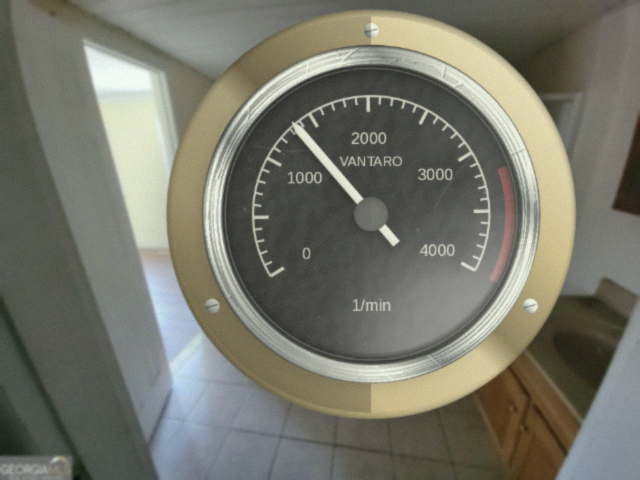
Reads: 1350rpm
